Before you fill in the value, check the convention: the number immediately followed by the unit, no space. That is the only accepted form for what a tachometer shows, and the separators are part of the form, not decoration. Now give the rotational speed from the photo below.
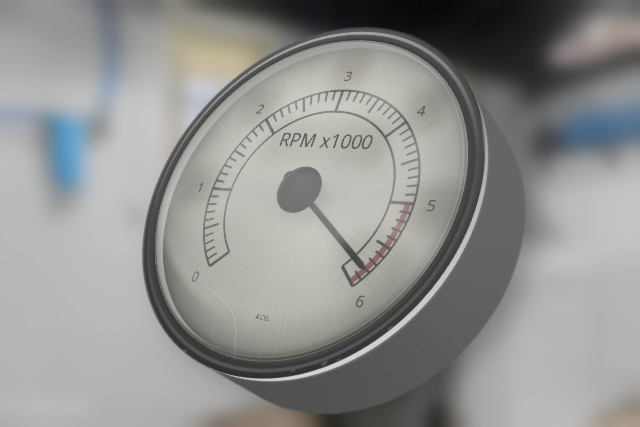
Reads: 5800rpm
